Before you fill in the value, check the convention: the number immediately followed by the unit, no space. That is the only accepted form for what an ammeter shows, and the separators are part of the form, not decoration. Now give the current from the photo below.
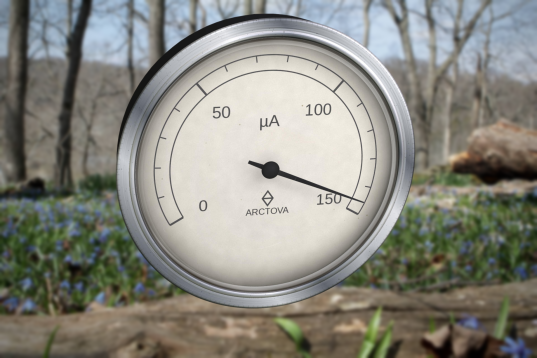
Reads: 145µA
